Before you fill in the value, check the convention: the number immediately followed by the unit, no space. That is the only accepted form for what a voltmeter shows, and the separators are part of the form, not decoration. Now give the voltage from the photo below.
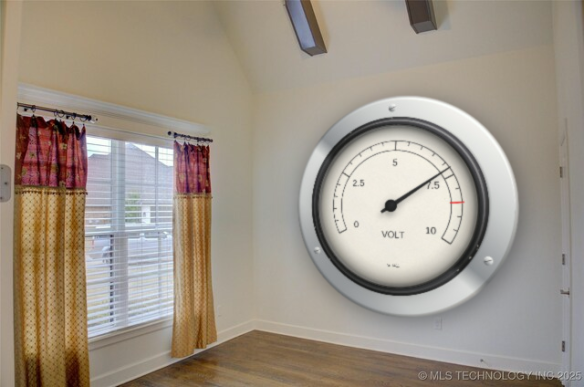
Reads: 7.25V
